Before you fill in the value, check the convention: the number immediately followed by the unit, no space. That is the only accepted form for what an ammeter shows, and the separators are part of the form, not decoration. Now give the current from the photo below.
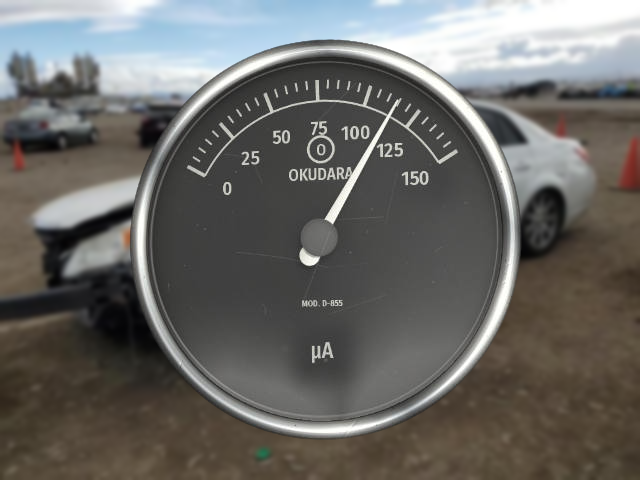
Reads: 115µA
